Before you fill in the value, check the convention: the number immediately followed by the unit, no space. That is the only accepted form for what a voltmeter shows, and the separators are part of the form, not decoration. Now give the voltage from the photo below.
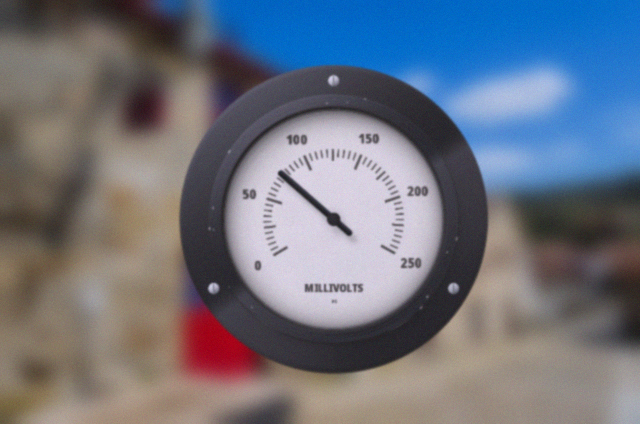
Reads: 75mV
